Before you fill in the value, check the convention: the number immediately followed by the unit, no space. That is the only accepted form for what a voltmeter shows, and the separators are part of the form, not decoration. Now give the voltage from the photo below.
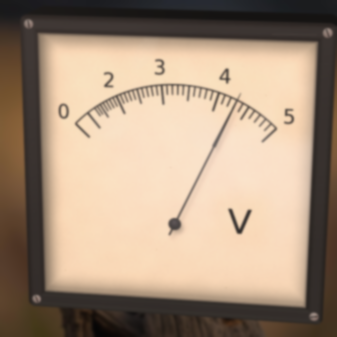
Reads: 4.3V
